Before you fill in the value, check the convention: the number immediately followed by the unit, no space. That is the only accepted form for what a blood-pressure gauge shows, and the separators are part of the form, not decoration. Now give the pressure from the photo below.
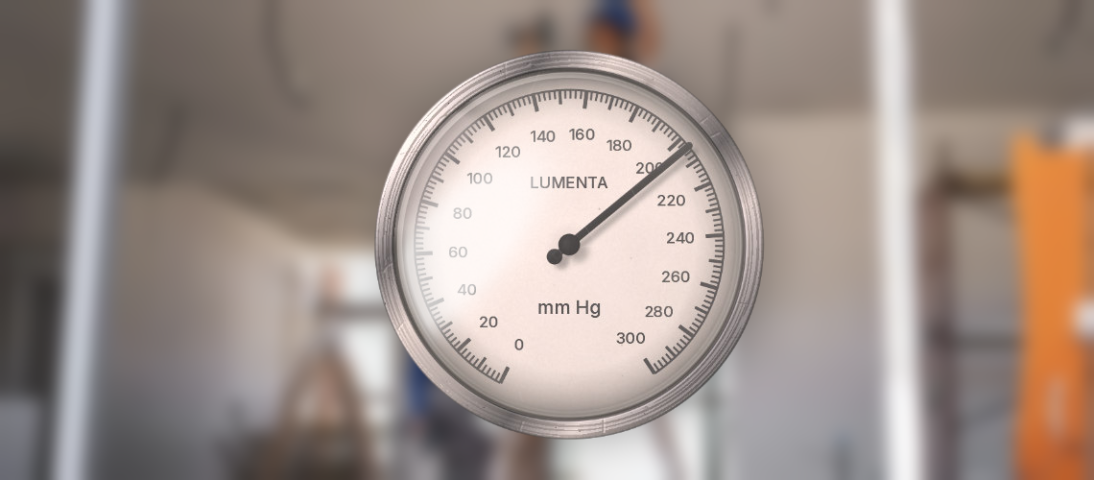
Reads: 204mmHg
